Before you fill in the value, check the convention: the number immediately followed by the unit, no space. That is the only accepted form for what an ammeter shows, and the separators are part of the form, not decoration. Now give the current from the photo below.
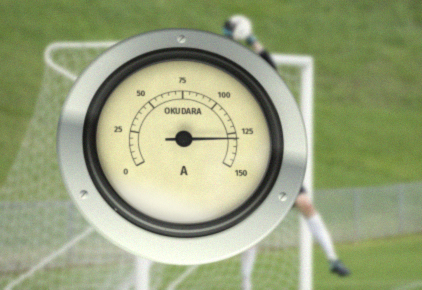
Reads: 130A
